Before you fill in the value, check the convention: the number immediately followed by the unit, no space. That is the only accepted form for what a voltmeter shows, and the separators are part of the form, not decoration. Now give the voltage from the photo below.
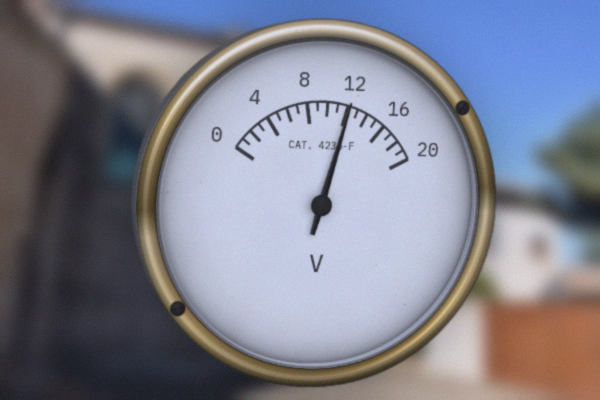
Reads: 12V
